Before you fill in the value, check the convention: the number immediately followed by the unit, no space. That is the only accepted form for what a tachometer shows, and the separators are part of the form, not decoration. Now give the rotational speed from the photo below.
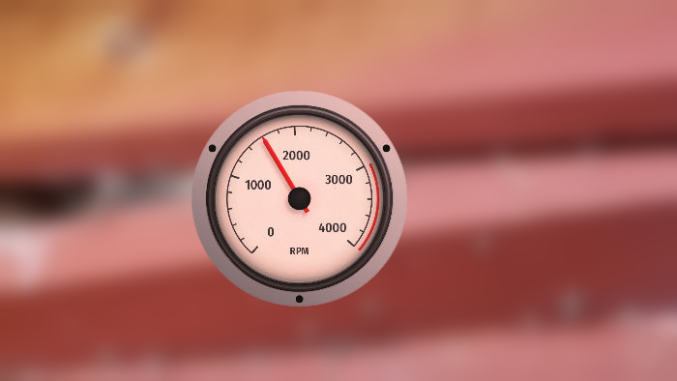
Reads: 1600rpm
